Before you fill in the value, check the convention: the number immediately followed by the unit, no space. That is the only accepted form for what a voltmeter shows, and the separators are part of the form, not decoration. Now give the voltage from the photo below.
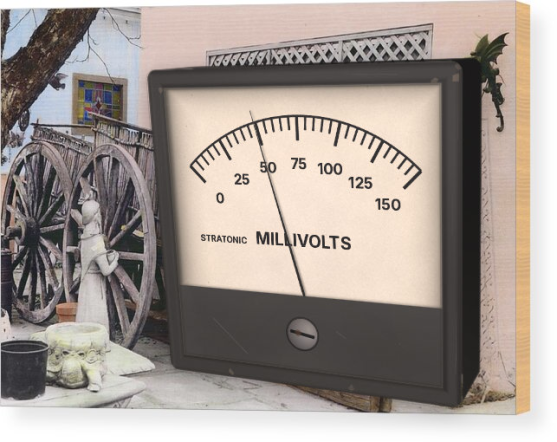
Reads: 50mV
